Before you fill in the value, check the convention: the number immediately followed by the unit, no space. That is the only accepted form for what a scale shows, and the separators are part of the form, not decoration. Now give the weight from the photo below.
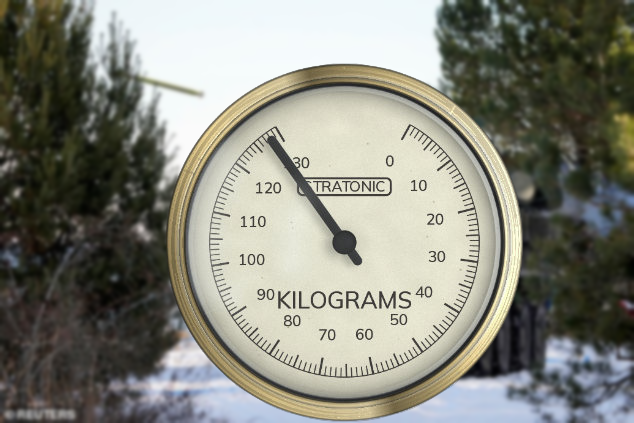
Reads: 128kg
